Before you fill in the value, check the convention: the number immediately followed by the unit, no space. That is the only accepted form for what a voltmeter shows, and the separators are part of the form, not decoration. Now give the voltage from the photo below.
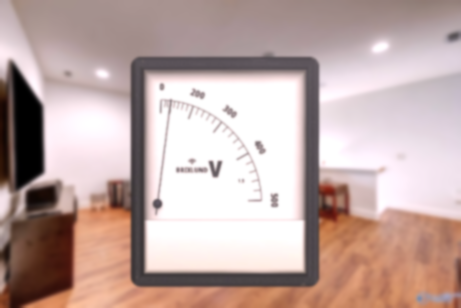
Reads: 100V
